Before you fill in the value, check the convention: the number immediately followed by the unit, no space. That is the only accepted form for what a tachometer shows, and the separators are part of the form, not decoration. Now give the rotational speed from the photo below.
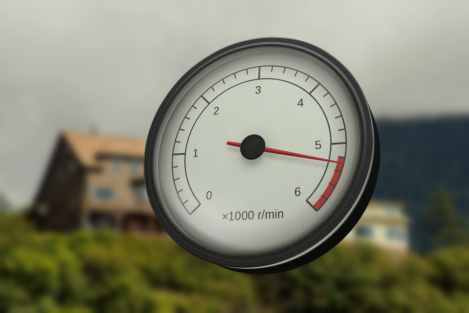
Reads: 5300rpm
